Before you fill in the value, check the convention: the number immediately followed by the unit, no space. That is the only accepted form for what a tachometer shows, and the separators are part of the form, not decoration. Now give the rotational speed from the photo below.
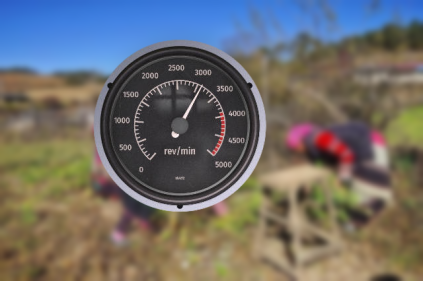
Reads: 3100rpm
